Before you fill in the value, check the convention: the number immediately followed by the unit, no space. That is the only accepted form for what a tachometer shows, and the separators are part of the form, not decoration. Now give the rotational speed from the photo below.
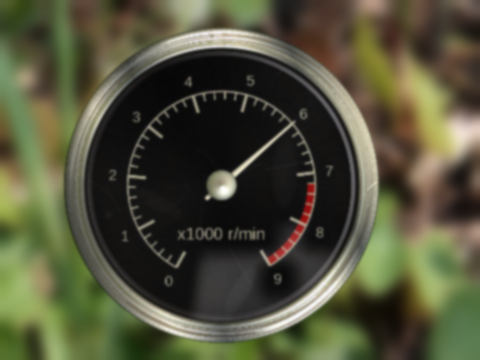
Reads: 6000rpm
